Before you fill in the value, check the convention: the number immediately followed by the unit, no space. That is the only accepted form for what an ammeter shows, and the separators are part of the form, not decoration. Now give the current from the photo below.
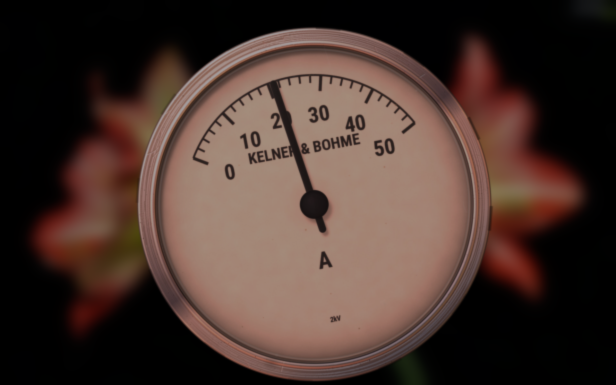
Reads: 21A
